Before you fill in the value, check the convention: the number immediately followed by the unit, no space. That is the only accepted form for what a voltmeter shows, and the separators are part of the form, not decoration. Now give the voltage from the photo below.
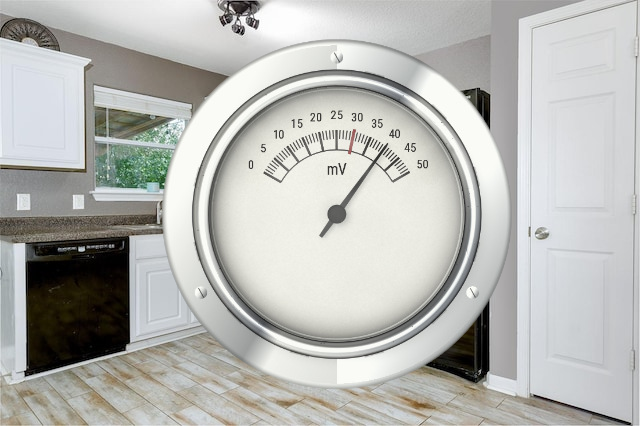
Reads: 40mV
